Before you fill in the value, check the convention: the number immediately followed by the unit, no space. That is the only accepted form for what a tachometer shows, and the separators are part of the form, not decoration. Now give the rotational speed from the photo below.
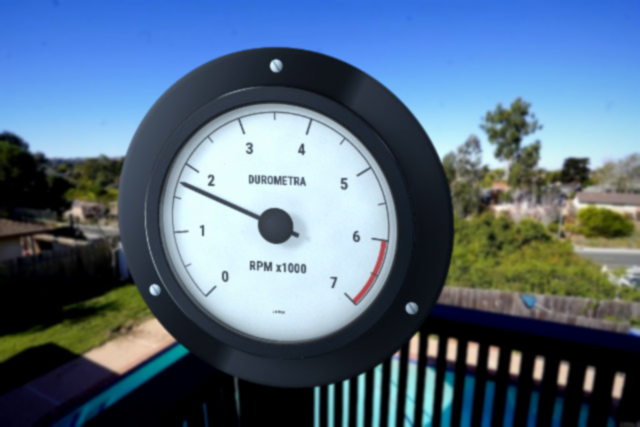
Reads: 1750rpm
